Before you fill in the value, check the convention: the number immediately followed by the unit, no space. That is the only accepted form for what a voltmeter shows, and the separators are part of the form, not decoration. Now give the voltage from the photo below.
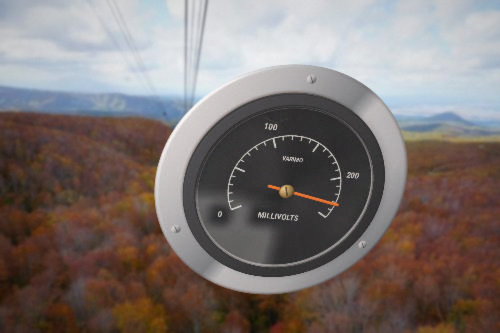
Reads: 230mV
